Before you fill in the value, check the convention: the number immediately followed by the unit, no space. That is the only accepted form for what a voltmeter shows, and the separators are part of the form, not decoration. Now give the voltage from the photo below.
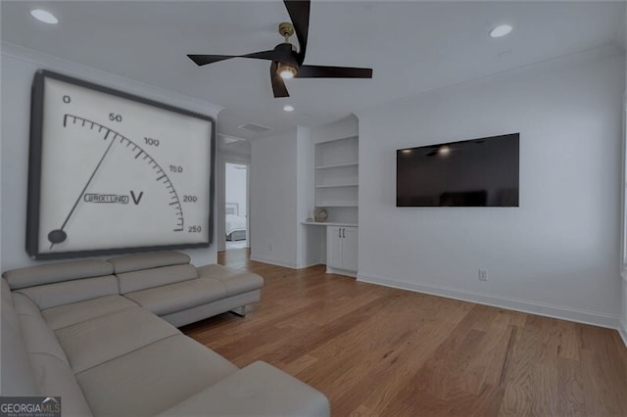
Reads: 60V
